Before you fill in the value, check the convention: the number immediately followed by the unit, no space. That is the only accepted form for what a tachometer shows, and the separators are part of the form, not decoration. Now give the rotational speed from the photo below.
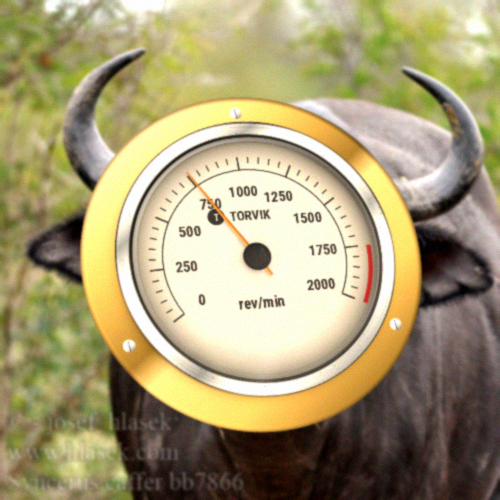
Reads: 750rpm
